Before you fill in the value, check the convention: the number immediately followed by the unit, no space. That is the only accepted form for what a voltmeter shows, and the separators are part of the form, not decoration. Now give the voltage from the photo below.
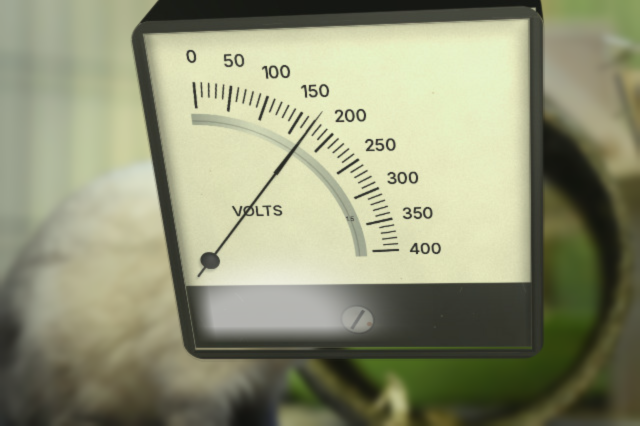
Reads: 170V
